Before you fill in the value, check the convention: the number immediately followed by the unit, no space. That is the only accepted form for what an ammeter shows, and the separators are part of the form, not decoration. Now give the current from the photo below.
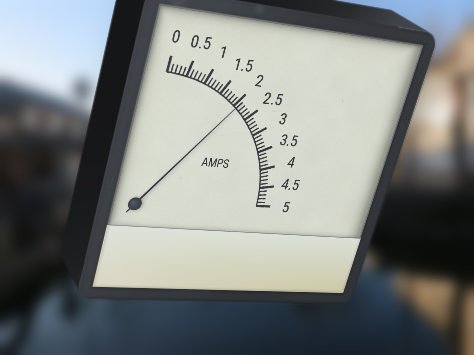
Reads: 2A
